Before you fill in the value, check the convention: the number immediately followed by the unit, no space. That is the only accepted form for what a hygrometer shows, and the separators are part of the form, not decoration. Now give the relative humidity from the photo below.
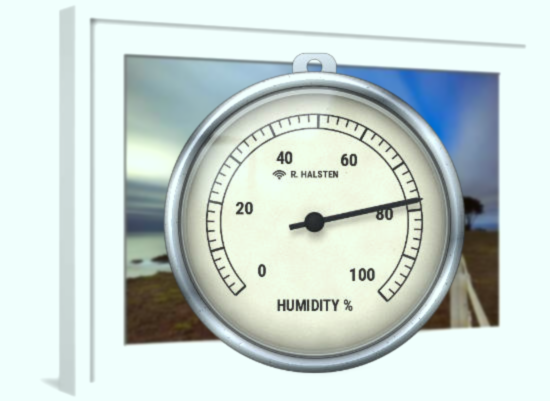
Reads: 78%
